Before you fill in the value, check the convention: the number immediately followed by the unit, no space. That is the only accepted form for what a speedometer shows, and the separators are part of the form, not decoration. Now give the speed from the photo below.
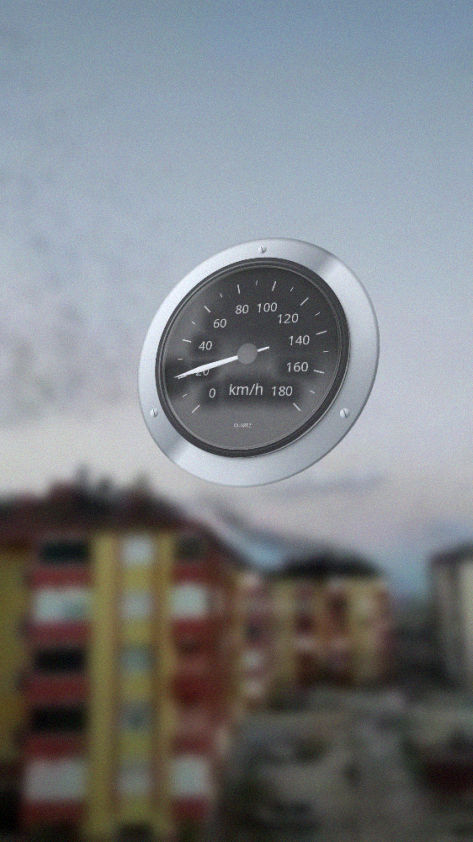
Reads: 20km/h
